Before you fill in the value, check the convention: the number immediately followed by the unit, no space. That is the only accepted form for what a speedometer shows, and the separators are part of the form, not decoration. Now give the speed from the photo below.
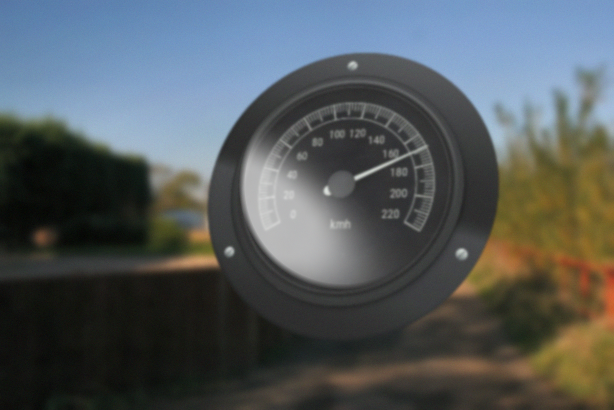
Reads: 170km/h
